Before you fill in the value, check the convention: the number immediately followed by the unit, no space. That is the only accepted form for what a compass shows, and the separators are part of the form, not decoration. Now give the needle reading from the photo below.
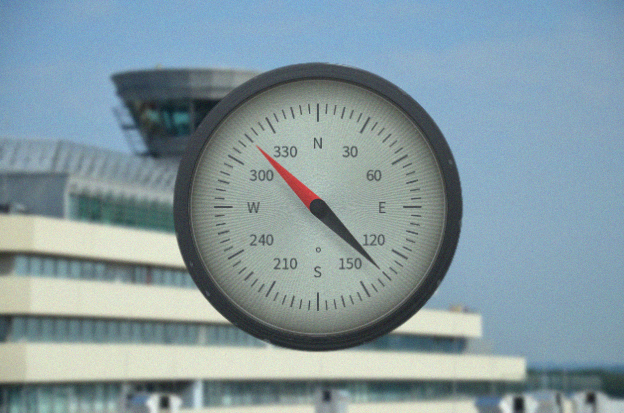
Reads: 315°
